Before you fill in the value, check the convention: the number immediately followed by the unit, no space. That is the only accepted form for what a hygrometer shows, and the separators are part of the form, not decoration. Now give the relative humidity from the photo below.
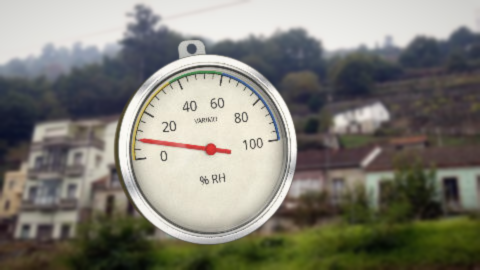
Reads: 8%
